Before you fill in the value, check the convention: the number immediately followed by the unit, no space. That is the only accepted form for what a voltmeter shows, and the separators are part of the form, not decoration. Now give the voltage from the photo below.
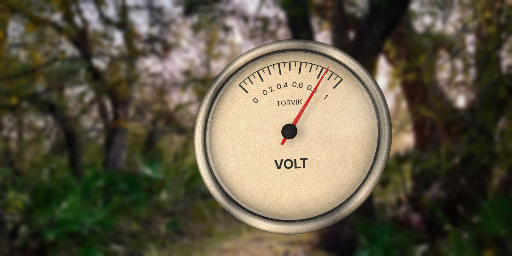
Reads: 0.85V
